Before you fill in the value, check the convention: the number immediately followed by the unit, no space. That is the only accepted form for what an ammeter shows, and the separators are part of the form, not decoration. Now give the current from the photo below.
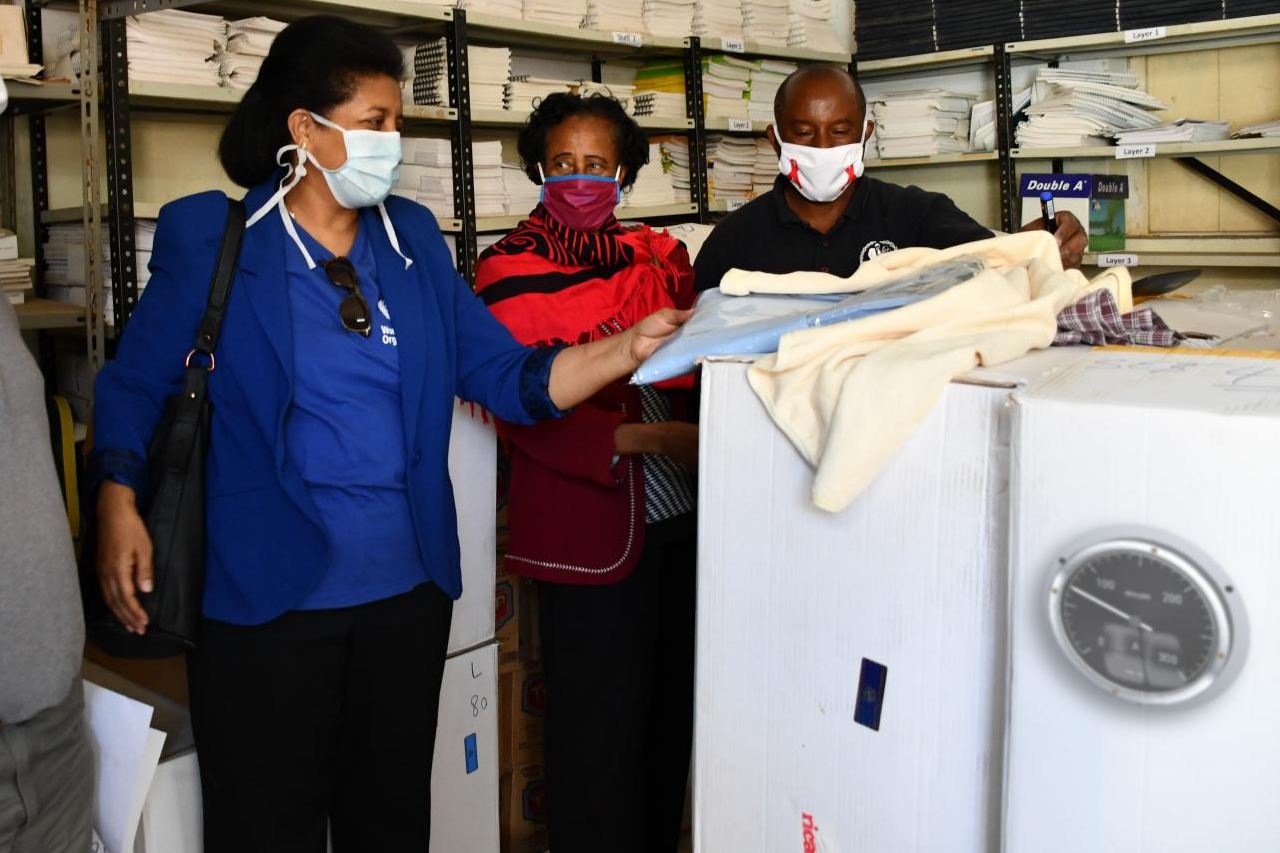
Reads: 70A
